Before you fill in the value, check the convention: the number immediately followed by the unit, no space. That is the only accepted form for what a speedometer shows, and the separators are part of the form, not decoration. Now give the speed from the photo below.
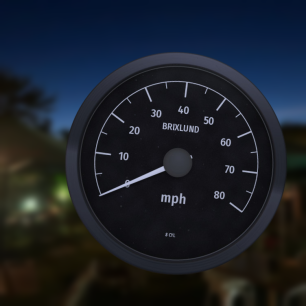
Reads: 0mph
